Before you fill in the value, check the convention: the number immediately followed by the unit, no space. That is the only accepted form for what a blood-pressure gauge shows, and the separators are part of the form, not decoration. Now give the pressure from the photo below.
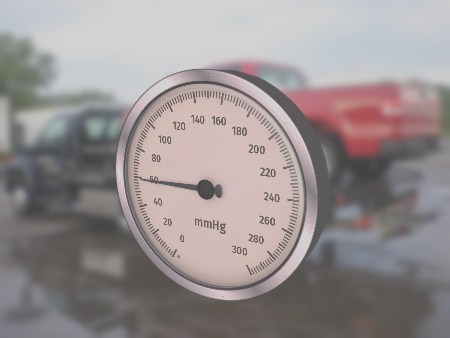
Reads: 60mmHg
